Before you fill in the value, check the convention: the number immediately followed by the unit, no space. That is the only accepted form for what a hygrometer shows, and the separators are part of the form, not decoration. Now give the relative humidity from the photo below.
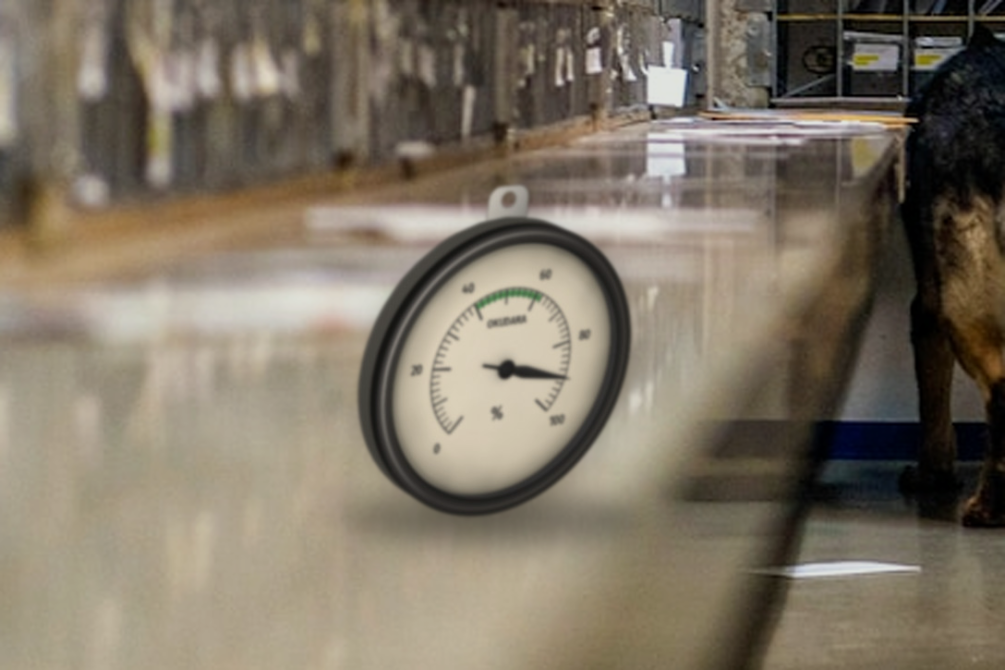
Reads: 90%
